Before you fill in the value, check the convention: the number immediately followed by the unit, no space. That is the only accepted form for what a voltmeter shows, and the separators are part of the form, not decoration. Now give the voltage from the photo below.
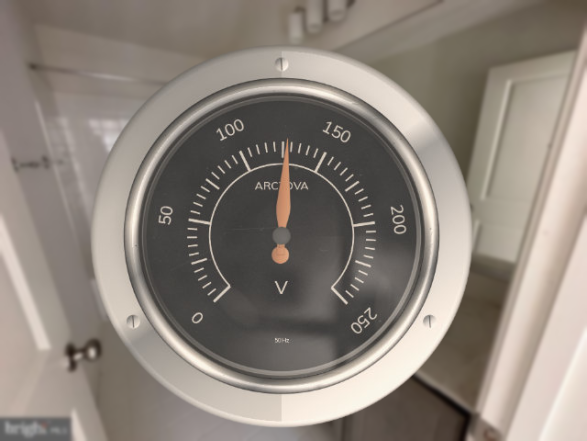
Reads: 127.5V
